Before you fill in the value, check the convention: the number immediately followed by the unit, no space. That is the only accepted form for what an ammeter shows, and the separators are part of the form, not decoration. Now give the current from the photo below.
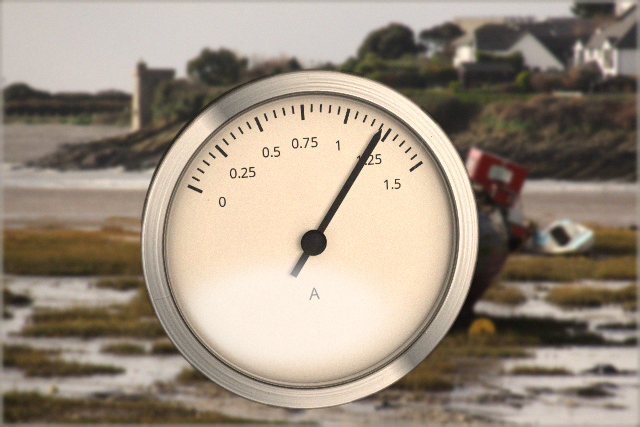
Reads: 1.2A
